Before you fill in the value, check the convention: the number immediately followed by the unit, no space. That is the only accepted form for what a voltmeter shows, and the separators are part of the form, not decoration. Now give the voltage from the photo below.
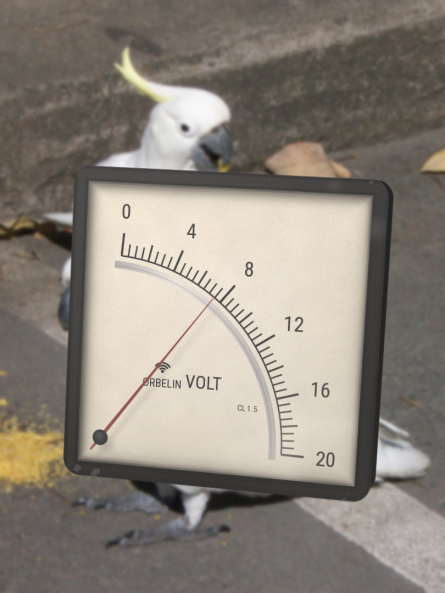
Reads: 7.5V
